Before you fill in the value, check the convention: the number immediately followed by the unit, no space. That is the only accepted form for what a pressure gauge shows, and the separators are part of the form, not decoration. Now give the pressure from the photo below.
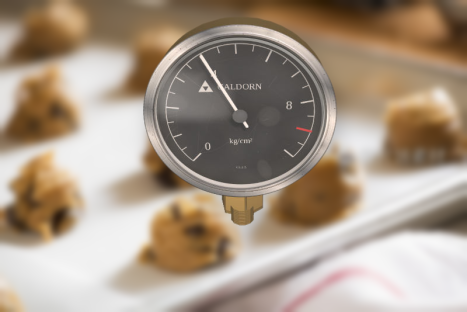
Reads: 4kg/cm²
